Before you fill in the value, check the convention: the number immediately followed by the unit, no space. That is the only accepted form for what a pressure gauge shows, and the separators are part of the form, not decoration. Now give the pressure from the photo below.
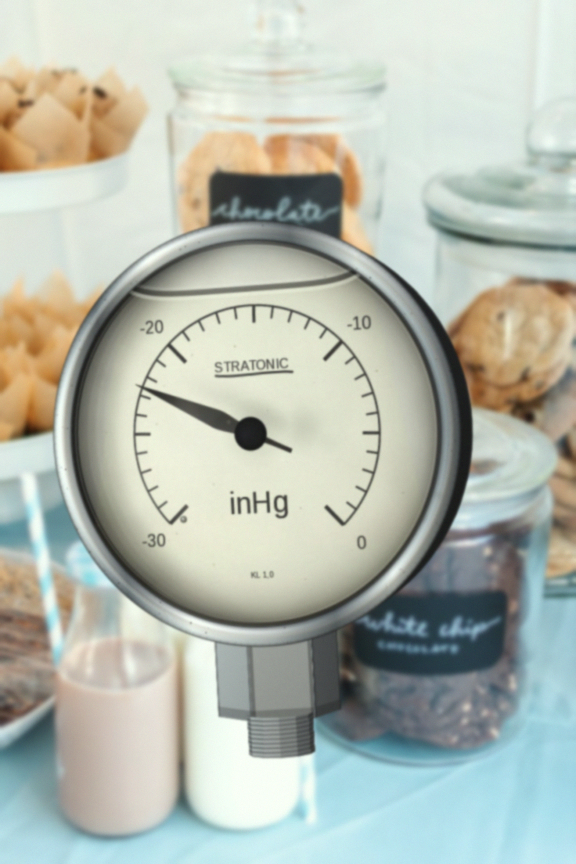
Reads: -22.5inHg
